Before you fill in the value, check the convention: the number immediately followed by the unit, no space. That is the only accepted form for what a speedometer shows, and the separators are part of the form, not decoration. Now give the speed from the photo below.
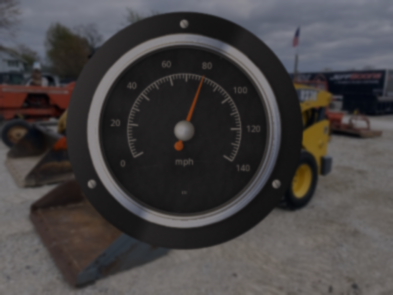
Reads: 80mph
